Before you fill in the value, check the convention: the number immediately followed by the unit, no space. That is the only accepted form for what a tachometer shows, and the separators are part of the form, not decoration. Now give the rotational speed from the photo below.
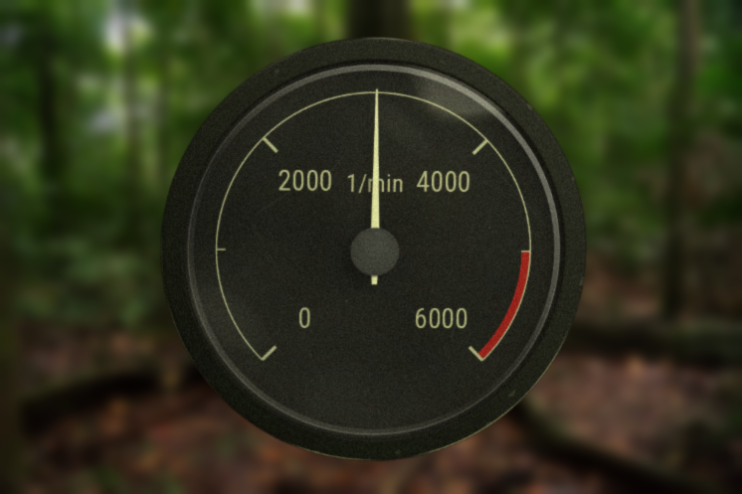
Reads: 3000rpm
